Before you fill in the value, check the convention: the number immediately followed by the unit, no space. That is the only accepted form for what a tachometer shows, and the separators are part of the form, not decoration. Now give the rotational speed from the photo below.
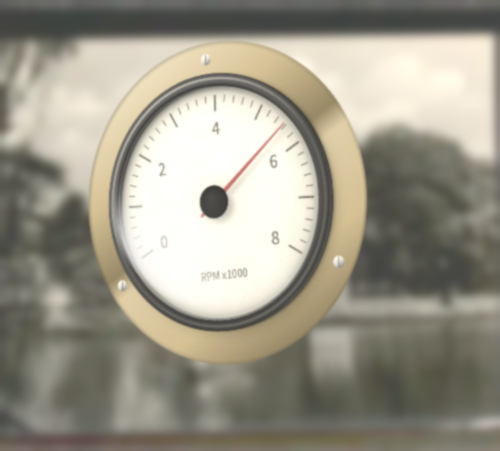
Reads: 5600rpm
